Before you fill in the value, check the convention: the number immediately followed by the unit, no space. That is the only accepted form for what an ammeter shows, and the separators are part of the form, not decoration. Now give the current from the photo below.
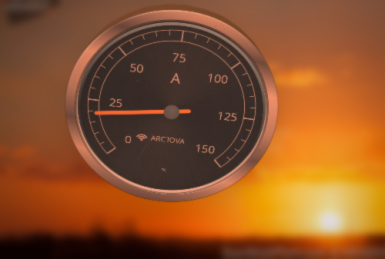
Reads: 20A
